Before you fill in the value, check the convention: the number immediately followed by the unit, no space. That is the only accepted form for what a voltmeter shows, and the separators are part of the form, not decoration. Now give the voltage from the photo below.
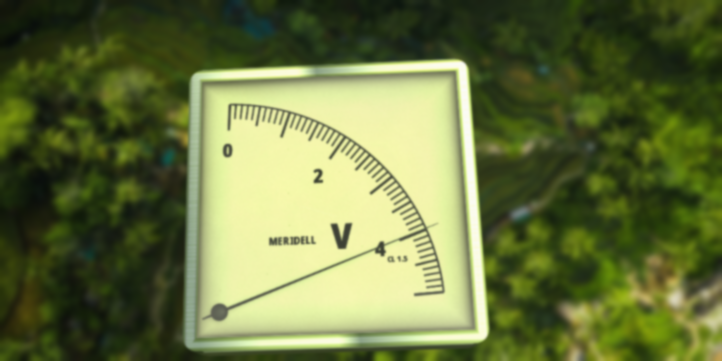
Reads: 4V
